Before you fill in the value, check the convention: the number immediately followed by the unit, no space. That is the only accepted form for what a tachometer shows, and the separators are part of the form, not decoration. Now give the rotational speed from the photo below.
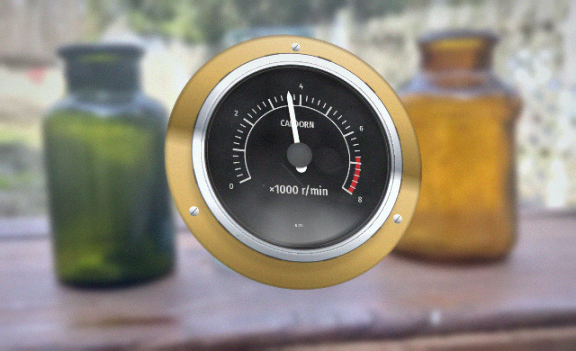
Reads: 3600rpm
